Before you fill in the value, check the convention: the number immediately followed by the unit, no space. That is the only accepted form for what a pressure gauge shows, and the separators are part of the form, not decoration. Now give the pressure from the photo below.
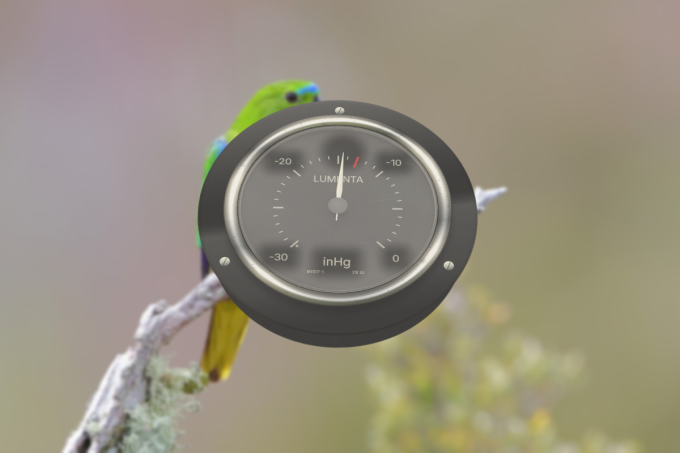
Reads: -14.5inHg
